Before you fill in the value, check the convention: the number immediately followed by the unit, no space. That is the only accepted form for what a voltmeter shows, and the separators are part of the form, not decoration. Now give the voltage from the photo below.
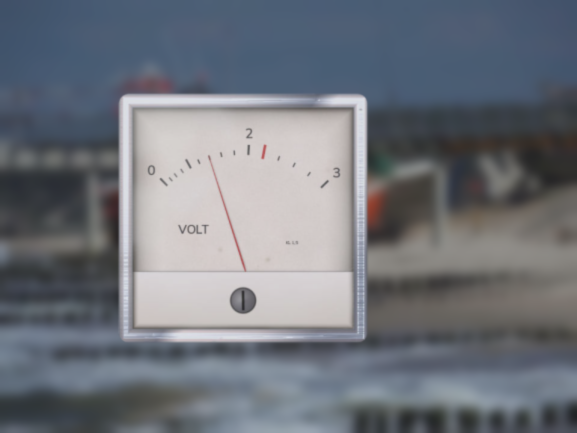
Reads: 1.4V
